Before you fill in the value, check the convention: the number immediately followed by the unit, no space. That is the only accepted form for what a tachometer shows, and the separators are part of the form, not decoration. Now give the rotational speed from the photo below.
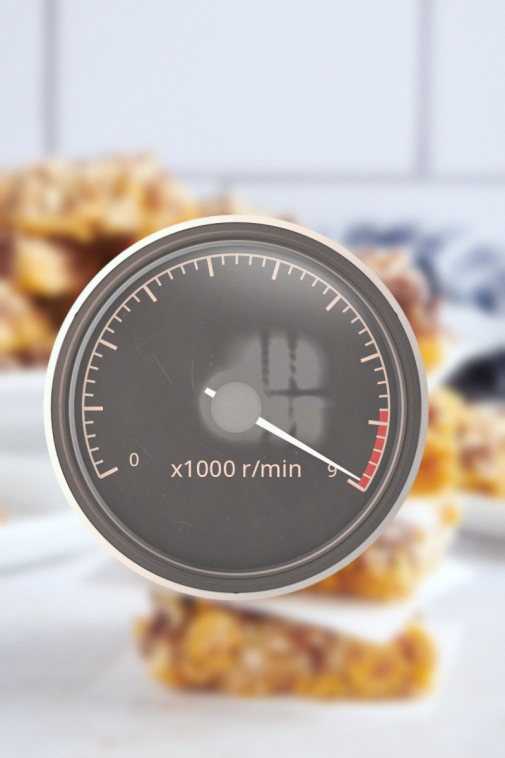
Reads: 8900rpm
